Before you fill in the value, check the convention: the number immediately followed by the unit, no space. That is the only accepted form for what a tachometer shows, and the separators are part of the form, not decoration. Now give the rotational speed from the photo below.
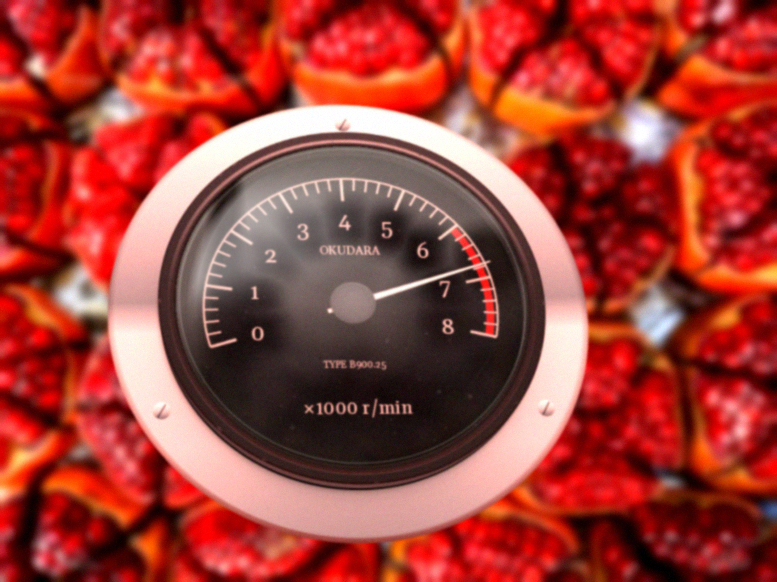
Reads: 6800rpm
